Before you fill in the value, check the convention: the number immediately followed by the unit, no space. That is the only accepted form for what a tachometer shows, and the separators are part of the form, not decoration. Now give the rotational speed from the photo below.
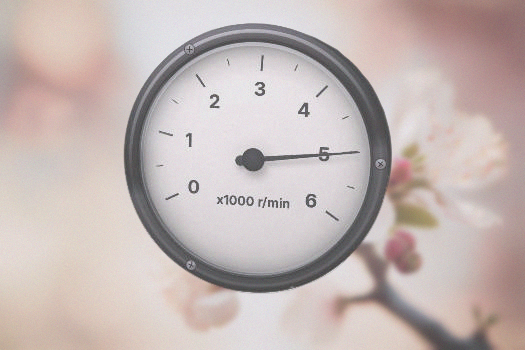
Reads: 5000rpm
